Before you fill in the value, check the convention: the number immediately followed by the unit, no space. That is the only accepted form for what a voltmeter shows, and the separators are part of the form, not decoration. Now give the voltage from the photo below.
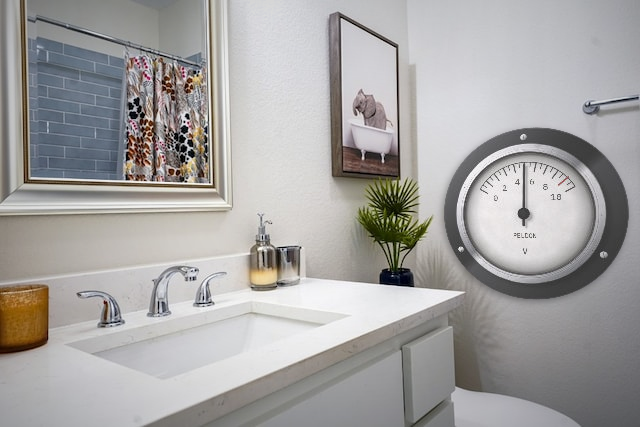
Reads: 5V
